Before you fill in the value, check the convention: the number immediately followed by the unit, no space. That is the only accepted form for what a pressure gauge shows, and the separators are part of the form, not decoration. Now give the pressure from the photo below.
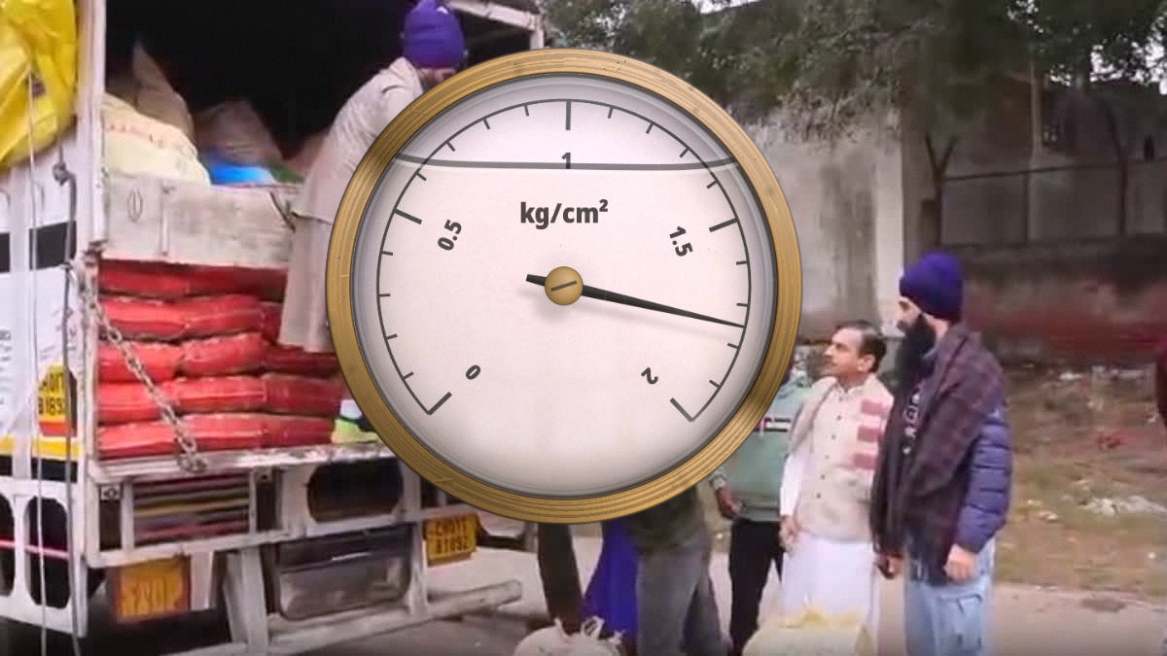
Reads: 1.75kg/cm²
